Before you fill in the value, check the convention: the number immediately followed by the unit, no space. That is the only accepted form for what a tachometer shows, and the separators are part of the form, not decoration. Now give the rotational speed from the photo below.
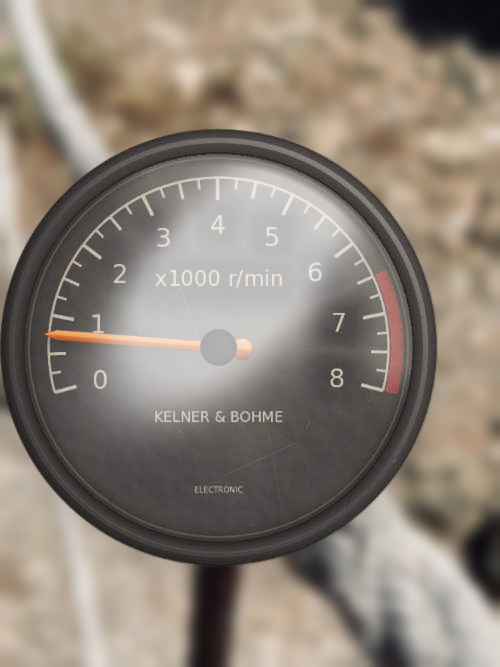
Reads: 750rpm
